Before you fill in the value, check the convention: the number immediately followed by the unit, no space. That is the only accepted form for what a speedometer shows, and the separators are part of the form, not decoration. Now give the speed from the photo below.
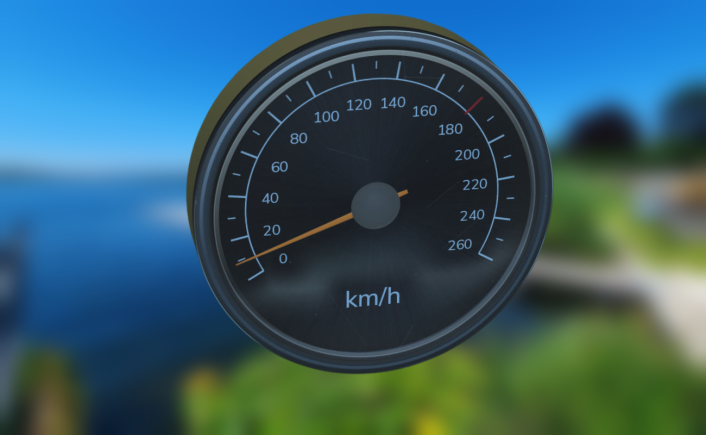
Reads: 10km/h
